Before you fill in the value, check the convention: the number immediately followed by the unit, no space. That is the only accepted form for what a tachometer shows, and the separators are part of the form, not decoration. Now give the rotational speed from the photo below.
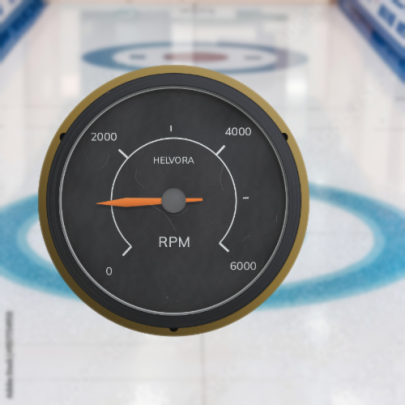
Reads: 1000rpm
